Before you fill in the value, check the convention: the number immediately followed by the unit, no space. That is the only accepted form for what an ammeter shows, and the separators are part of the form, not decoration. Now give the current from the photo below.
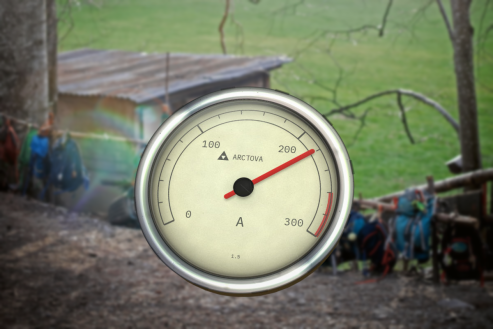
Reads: 220A
